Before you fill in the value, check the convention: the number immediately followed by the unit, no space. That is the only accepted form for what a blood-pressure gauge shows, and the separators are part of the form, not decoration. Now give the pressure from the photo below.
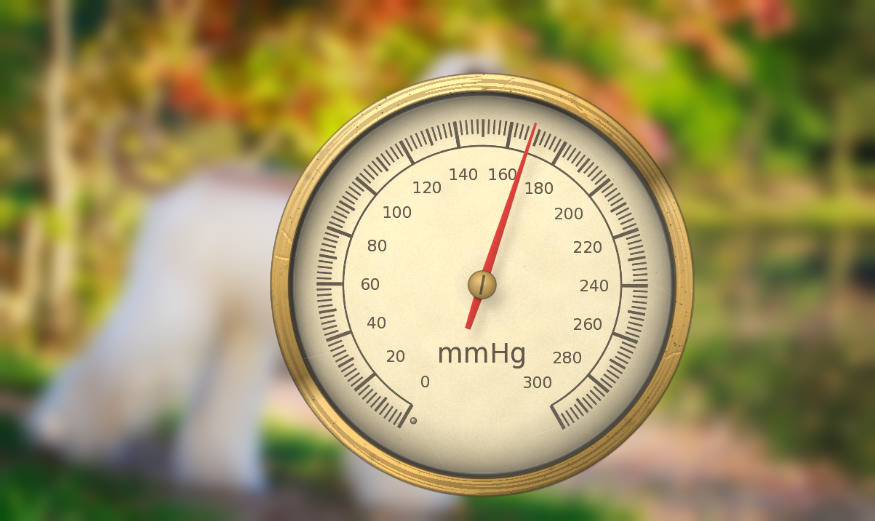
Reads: 168mmHg
